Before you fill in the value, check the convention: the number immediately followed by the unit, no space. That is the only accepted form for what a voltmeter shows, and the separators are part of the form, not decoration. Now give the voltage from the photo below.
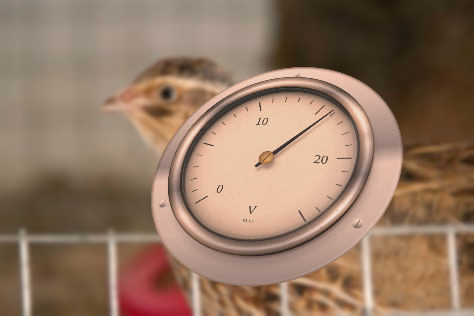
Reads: 16V
